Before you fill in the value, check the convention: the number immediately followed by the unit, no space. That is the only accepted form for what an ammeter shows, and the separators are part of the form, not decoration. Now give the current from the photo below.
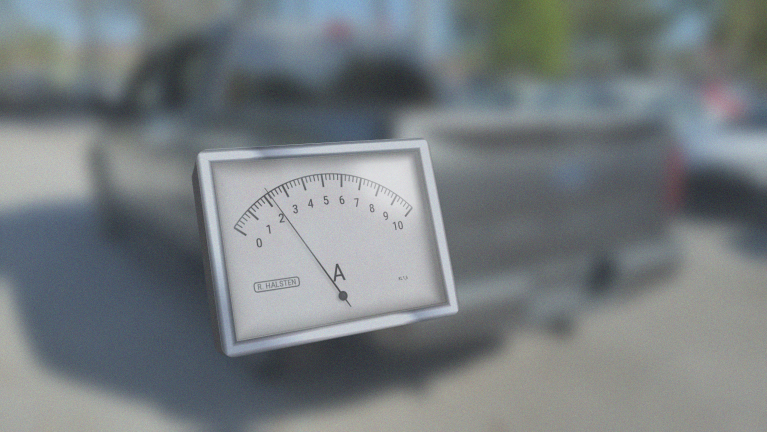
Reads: 2.2A
